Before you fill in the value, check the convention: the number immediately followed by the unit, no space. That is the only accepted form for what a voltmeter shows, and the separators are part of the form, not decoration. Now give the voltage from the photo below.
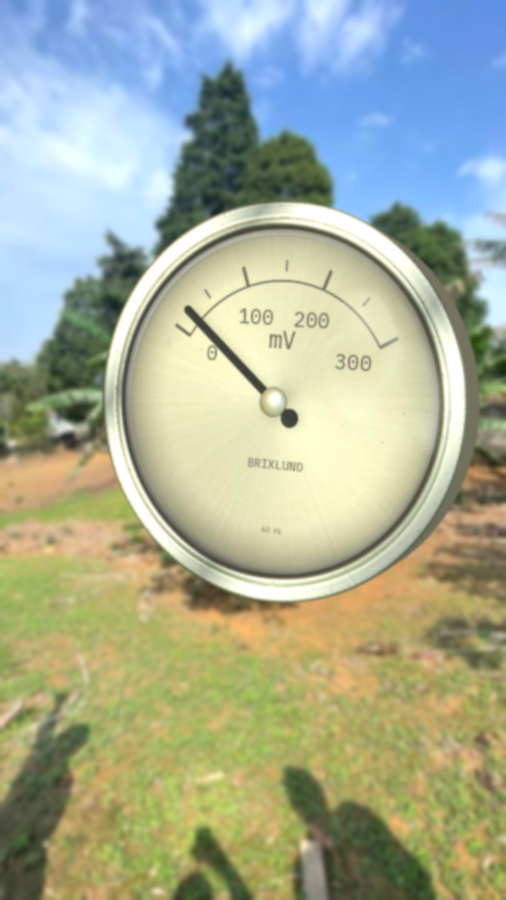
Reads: 25mV
